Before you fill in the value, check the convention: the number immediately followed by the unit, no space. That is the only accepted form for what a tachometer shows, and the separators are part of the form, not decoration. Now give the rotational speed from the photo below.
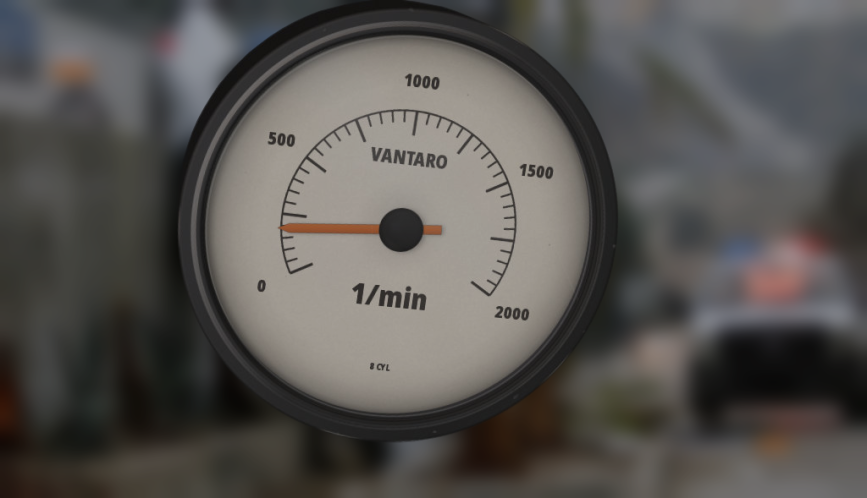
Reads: 200rpm
